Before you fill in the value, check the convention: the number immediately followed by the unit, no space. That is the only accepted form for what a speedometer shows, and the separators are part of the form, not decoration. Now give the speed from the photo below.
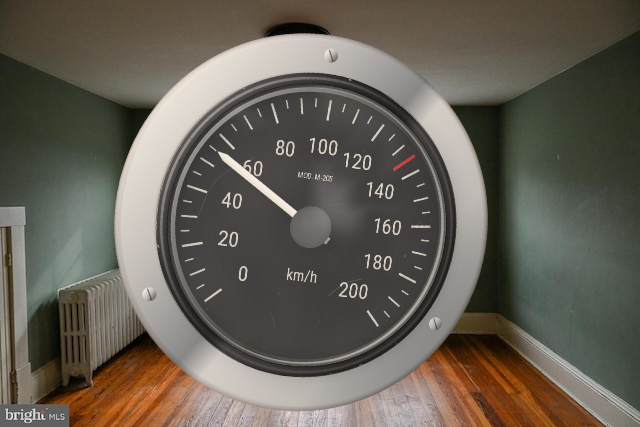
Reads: 55km/h
